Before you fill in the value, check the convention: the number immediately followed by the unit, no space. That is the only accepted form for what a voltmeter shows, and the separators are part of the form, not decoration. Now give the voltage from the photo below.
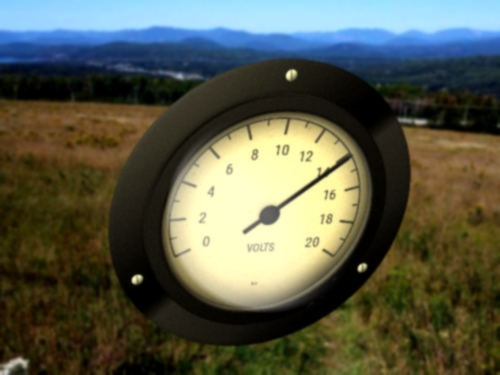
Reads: 14V
